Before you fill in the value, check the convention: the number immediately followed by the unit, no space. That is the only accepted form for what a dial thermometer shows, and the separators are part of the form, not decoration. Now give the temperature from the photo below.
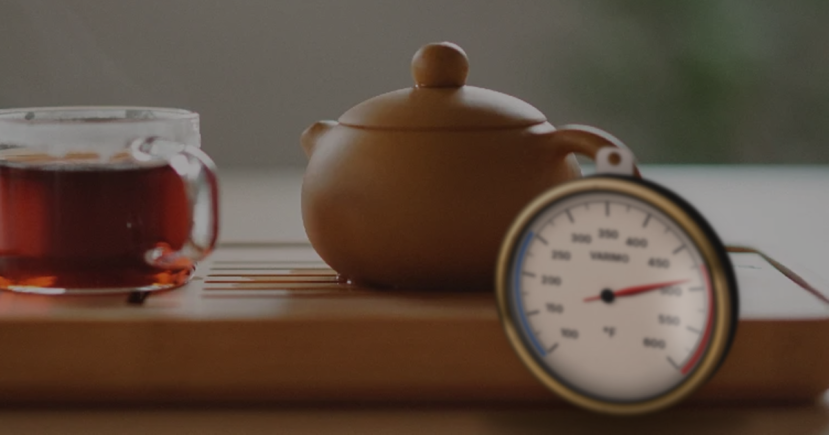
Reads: 487.5°F
